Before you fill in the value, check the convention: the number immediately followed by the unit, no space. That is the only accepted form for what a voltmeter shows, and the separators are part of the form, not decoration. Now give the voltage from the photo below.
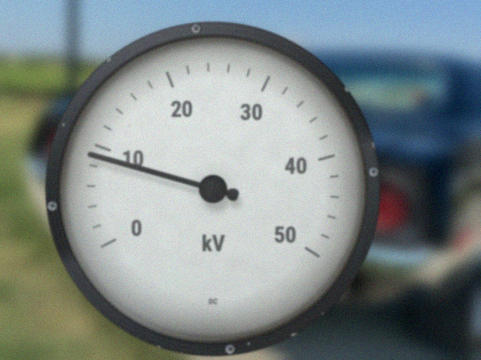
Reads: 9kV
